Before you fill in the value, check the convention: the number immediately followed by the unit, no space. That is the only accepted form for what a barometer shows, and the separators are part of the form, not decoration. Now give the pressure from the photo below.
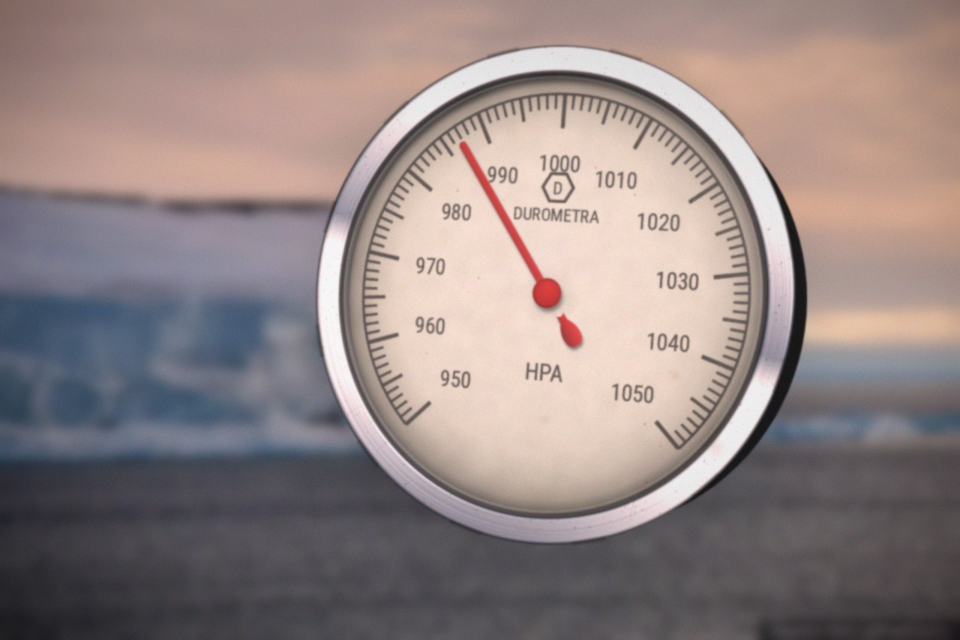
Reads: 987hPa
